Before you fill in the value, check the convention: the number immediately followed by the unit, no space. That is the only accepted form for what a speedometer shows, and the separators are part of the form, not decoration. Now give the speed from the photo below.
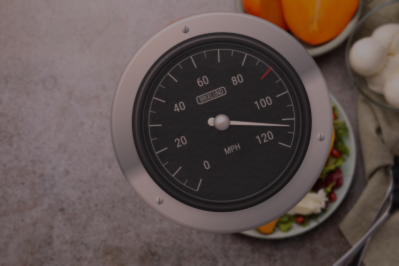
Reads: 112.5mph
